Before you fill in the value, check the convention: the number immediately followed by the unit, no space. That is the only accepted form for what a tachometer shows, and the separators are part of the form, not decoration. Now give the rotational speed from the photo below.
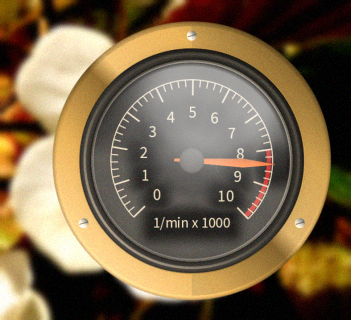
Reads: 8400rpm
